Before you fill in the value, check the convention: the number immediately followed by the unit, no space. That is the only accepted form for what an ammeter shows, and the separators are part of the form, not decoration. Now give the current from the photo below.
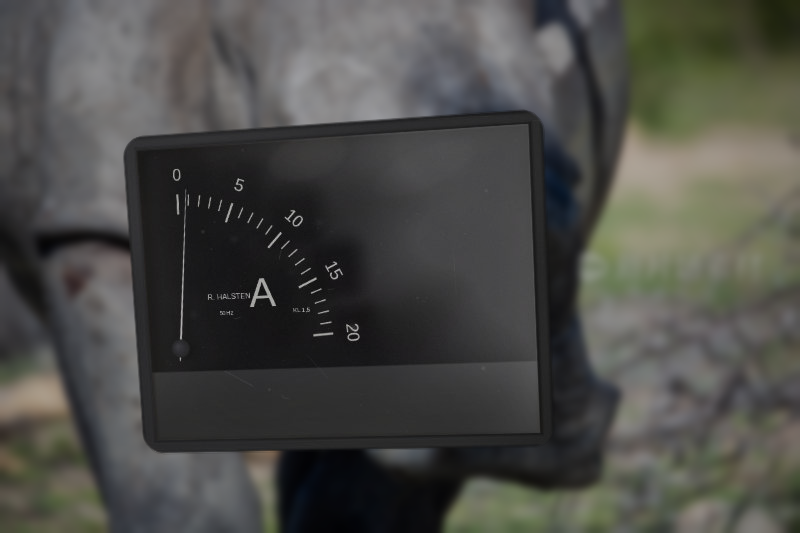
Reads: 1A
